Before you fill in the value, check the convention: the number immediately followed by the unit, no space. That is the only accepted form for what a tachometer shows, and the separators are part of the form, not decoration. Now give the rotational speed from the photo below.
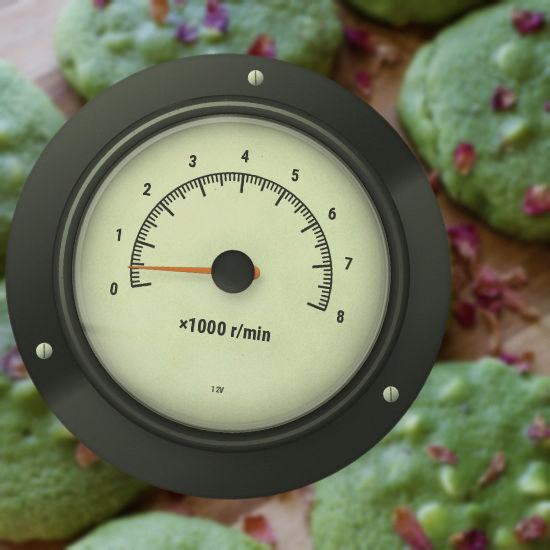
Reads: 400rpm
